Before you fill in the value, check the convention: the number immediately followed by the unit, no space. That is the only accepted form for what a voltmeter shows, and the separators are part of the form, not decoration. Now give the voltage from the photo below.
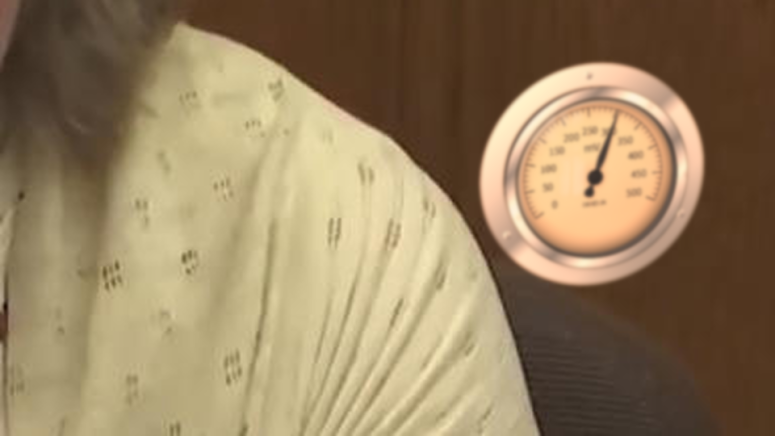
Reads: 300mV
